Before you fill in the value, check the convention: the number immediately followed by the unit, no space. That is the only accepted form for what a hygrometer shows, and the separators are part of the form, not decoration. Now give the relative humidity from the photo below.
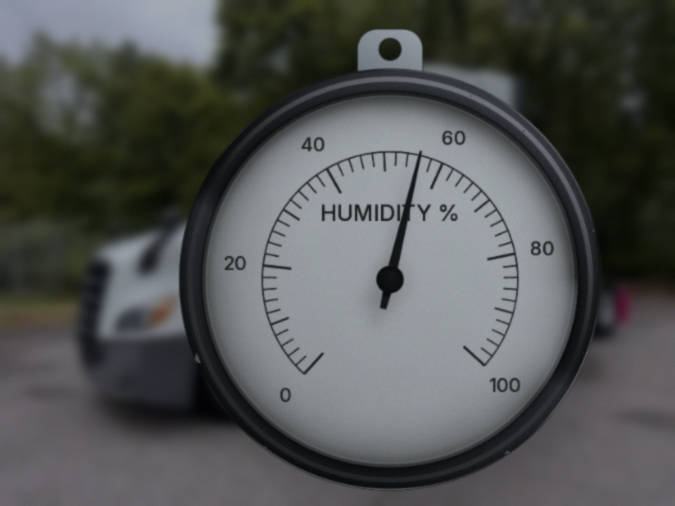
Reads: 56%
